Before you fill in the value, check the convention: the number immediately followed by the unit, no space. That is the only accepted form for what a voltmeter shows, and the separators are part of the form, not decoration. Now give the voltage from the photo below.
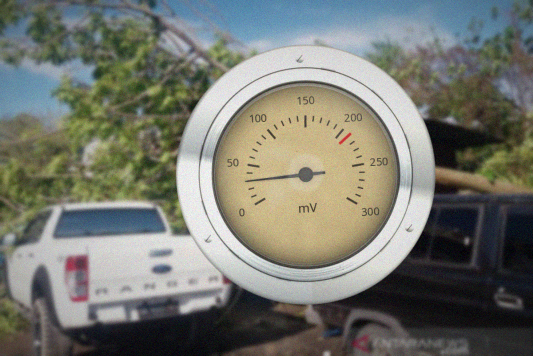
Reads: 30mV
